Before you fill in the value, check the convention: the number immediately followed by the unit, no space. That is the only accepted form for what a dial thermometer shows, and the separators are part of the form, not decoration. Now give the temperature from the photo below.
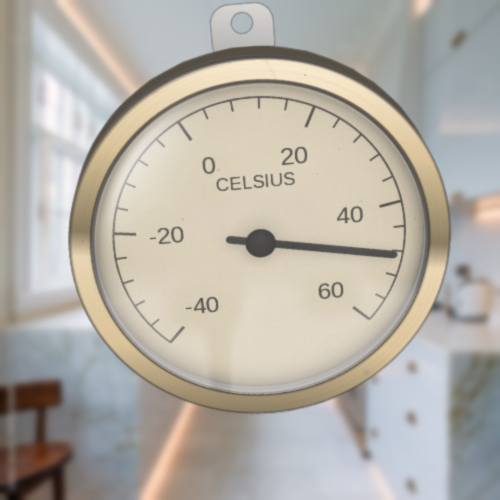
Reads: 48°C
